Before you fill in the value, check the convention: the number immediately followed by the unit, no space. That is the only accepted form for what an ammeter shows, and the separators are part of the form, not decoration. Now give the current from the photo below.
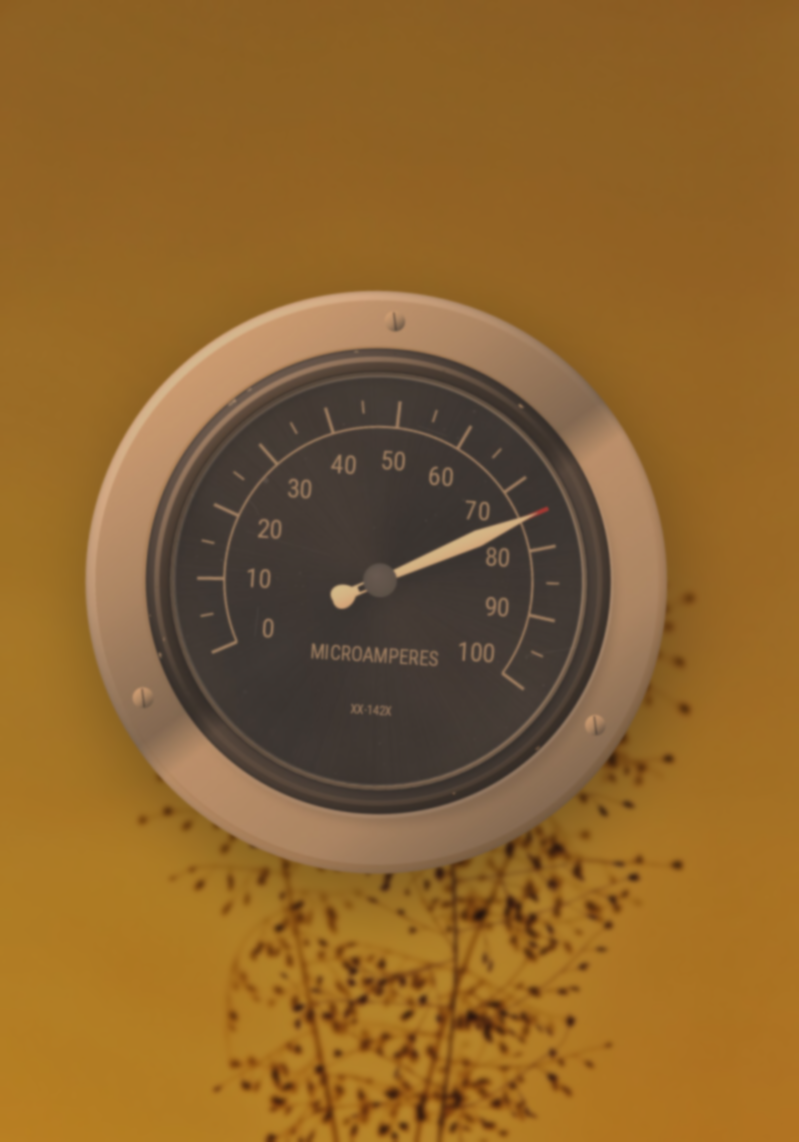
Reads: 75µA
